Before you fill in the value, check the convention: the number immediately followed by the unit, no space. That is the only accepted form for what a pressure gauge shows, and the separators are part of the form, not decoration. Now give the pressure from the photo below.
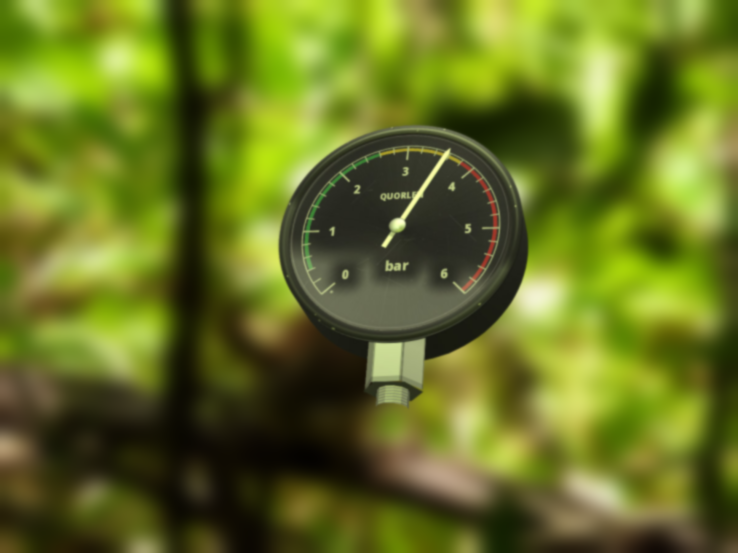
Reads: 3.6bar
